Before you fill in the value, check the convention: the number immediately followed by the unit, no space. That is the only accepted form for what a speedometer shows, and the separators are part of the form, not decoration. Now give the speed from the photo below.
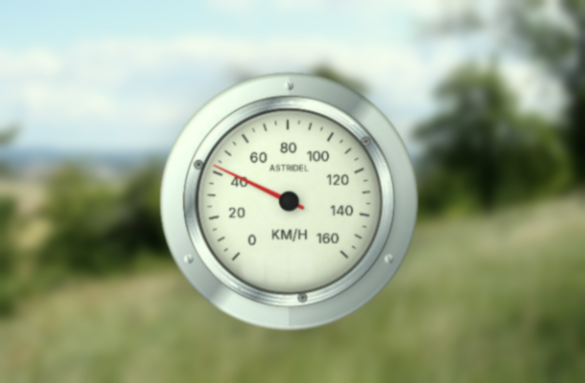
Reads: 42.5km/h
